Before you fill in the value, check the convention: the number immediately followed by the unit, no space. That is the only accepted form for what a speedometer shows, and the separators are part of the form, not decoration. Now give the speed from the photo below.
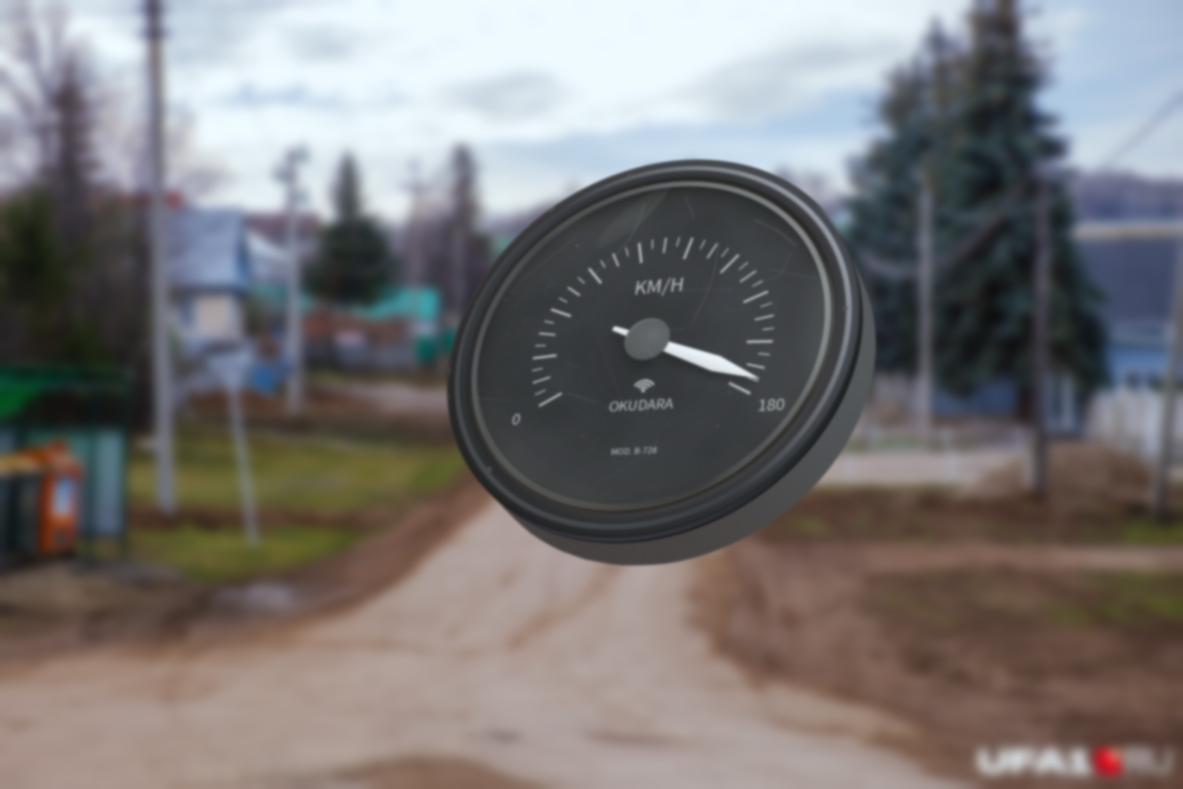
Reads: 175km/h
